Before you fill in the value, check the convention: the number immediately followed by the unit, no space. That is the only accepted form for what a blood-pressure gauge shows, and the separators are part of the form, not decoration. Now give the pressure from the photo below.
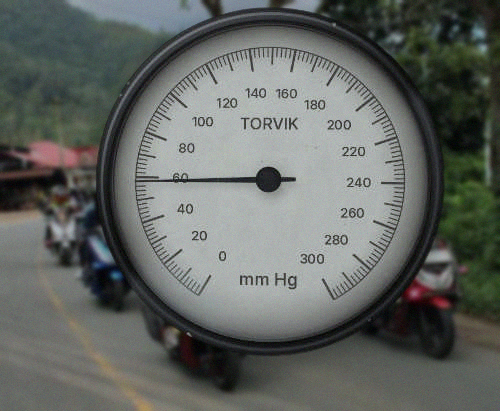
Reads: 58mmHg
